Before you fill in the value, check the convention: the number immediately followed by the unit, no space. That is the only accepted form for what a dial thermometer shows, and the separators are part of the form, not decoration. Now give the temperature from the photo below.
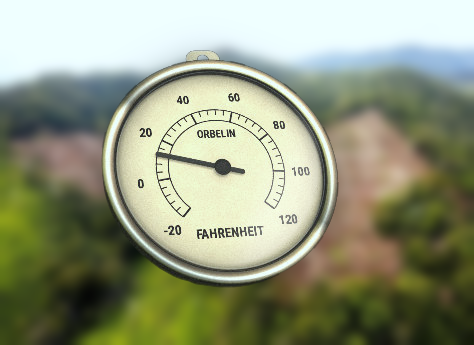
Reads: 12°F
